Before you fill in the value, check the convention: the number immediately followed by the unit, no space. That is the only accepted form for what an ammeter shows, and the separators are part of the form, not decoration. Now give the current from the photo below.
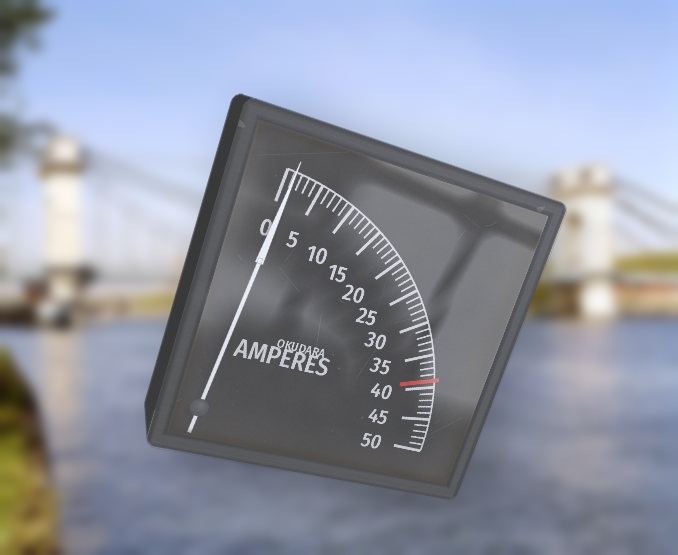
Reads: 1A
